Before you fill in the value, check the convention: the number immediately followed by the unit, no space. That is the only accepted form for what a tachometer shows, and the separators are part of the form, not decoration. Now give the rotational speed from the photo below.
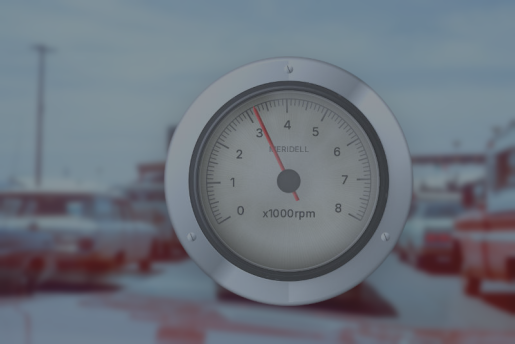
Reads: 3200rpm
